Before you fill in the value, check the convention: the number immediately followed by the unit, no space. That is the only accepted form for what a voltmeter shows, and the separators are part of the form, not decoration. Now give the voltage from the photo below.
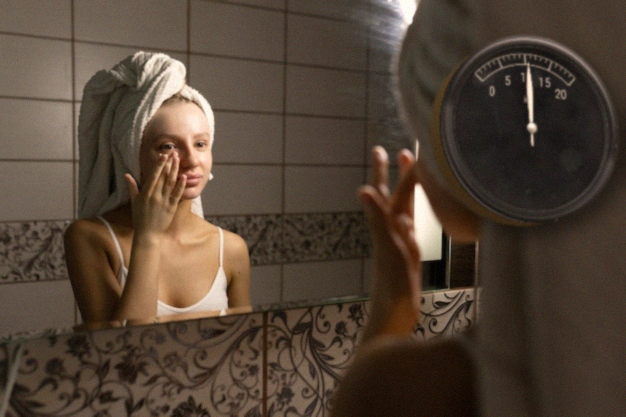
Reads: 10kV
